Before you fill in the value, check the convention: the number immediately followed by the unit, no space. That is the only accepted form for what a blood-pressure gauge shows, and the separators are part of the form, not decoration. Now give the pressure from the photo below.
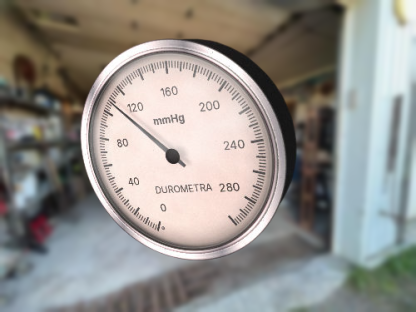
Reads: 110mmHg
